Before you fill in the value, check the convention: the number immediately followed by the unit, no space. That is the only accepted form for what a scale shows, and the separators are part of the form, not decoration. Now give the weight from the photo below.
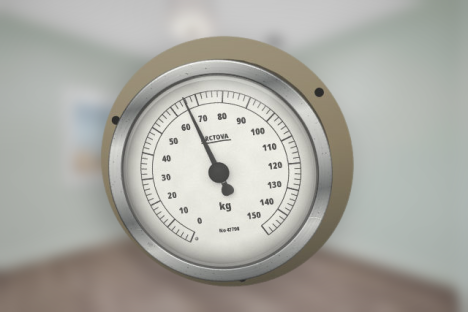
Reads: 66kg
